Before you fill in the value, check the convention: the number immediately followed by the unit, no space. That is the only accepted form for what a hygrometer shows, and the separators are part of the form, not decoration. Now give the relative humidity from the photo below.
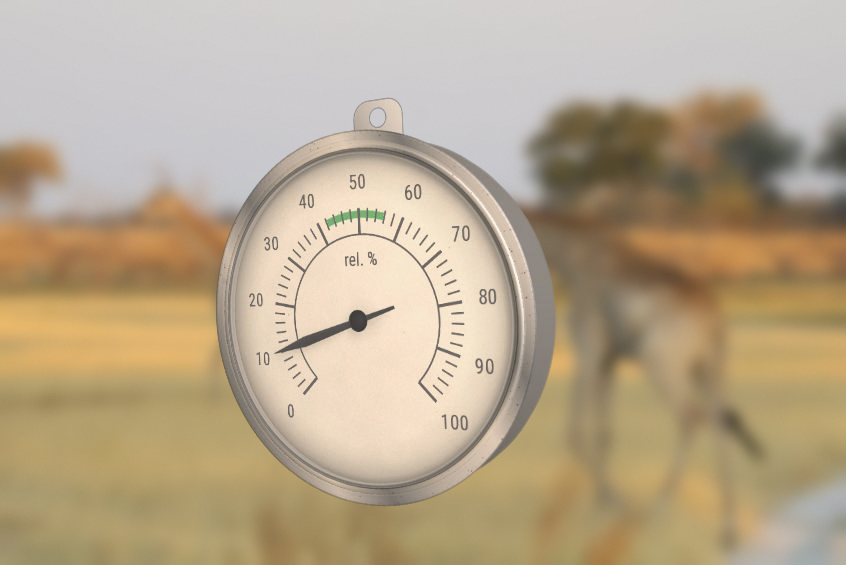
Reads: 10%
